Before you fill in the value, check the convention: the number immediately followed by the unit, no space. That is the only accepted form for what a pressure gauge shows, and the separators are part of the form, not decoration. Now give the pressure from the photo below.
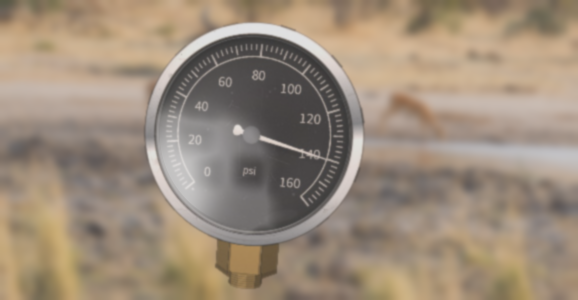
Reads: 140psi
